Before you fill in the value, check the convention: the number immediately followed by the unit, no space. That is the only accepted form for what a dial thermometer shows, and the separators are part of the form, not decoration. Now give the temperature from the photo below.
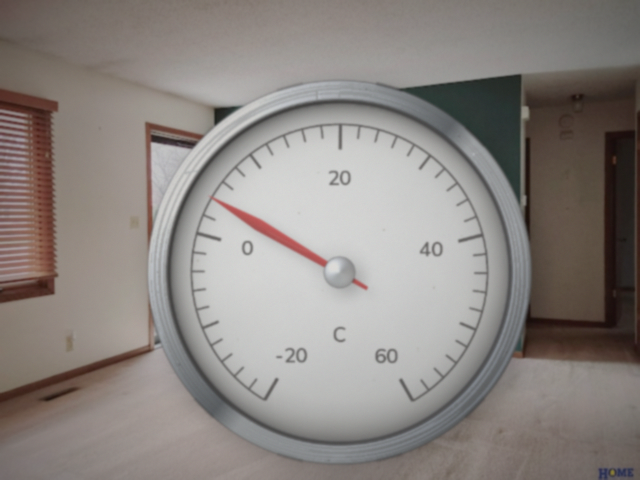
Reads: 4°C
